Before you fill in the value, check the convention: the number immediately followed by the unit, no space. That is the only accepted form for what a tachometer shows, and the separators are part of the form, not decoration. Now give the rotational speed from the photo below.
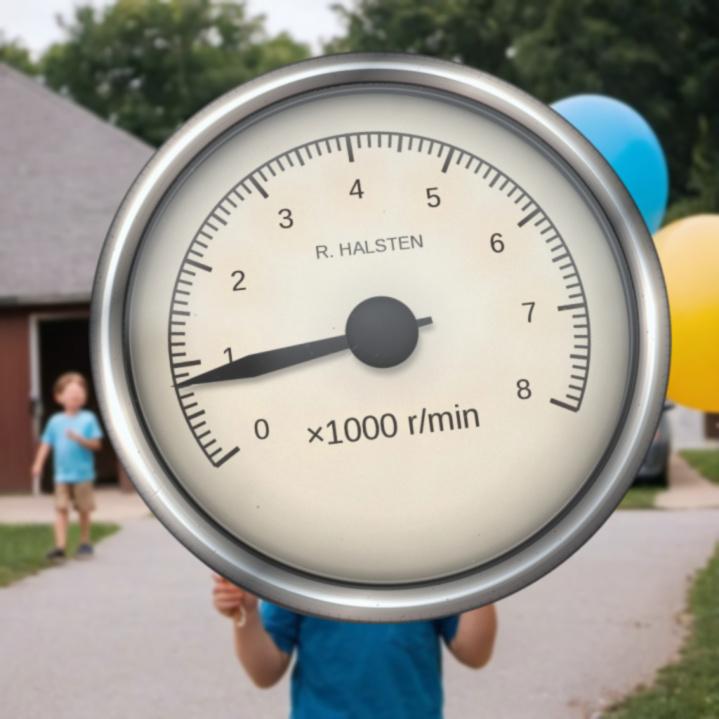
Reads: 800rpm
